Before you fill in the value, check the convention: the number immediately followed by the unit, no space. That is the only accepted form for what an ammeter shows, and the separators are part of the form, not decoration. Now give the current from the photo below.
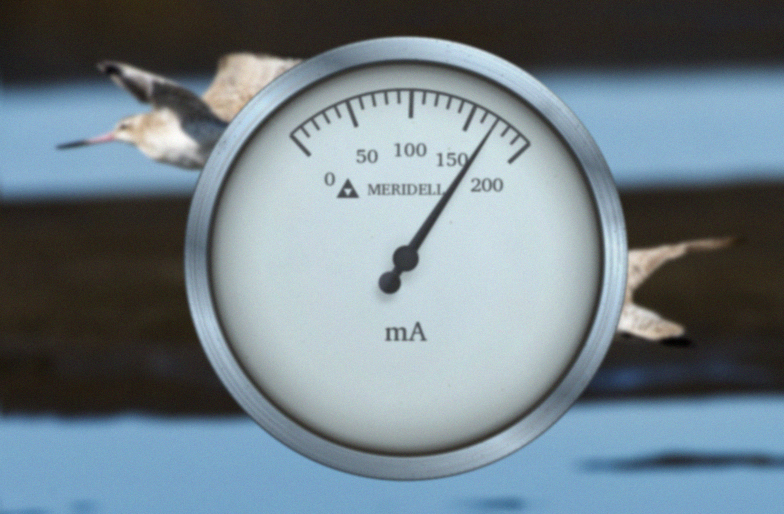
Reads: 170mA
